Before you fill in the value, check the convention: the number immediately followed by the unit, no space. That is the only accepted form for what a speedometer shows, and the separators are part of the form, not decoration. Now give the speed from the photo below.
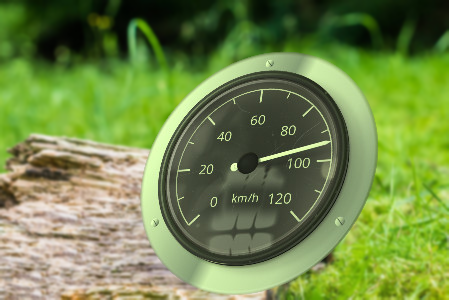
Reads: 95km/h
